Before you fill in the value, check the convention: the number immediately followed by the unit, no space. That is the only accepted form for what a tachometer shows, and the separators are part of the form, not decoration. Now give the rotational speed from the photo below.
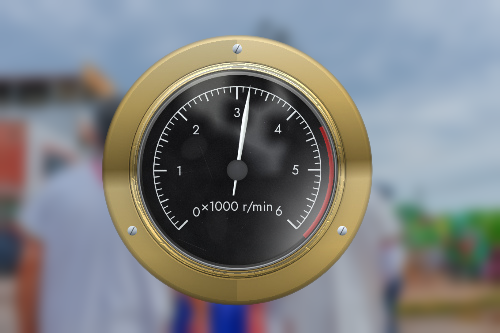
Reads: 3200rpm
